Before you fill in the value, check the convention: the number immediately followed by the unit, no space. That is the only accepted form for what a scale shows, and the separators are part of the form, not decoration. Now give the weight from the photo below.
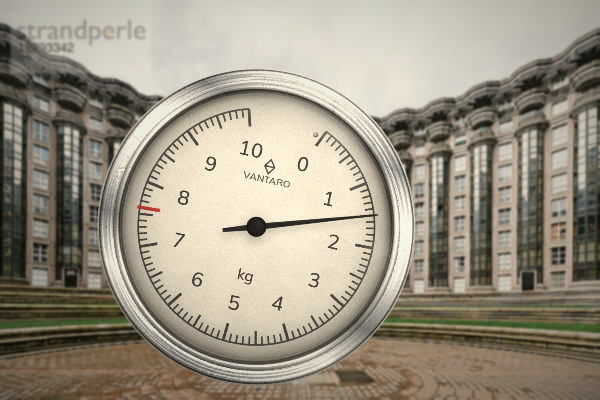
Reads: 1.5kg
